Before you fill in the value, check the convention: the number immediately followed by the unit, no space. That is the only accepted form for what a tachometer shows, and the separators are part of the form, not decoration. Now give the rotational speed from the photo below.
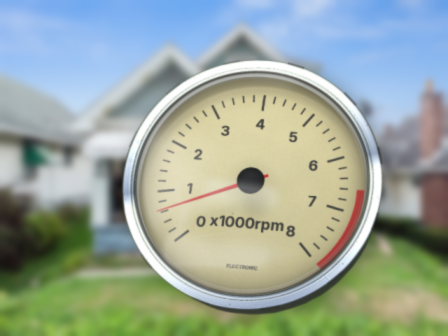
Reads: 600rpm
